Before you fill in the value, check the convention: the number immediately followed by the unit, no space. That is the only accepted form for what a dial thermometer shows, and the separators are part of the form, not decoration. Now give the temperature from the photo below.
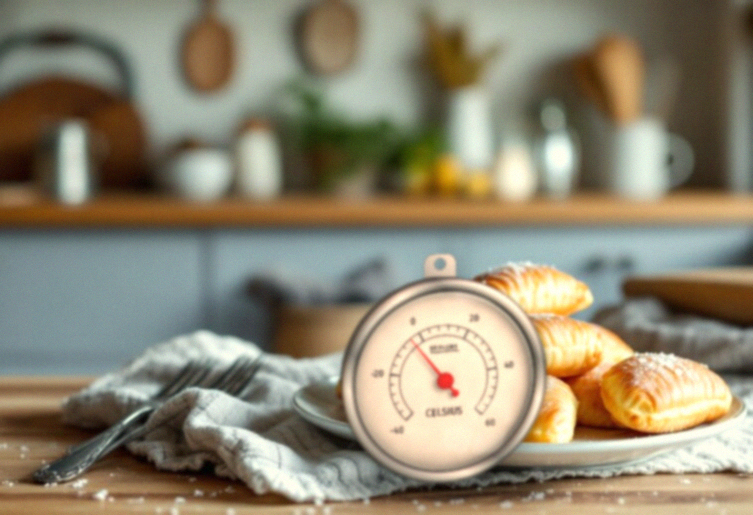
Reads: -4°C
